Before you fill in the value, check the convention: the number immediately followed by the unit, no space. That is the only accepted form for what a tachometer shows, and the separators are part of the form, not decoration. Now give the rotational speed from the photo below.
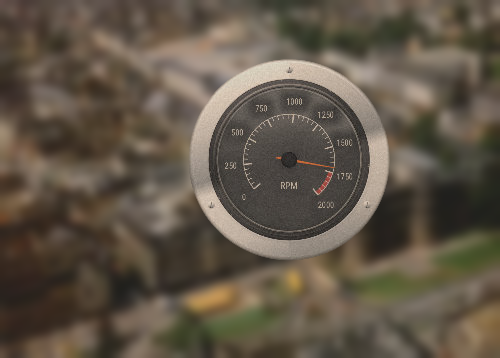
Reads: 1700rpm
